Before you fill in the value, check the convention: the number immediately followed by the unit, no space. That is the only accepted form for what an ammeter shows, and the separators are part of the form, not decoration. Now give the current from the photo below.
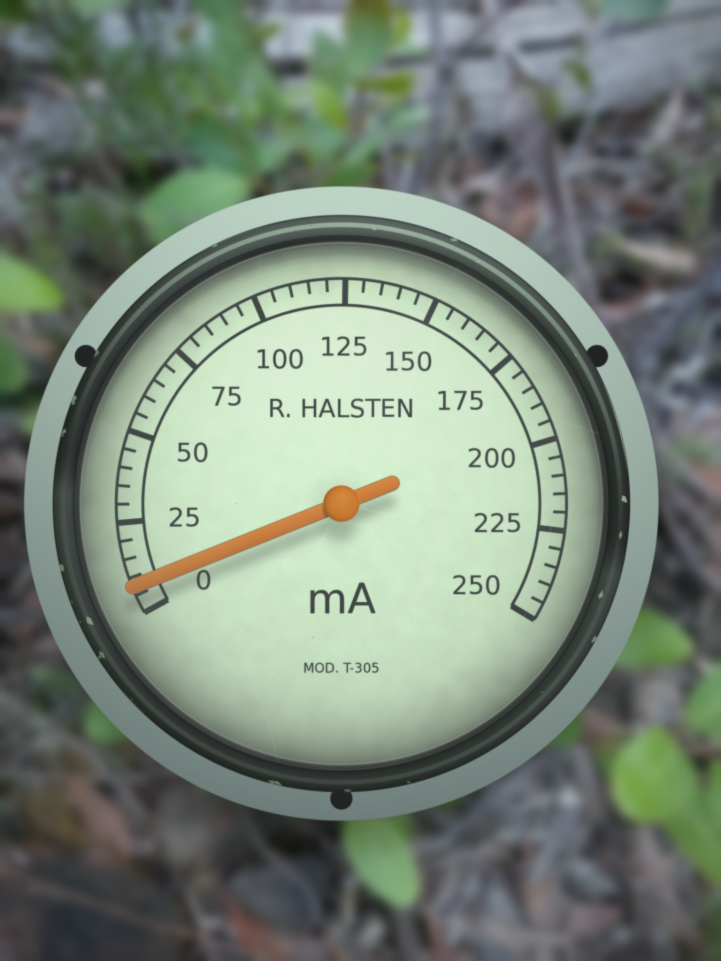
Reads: 7.5mA
